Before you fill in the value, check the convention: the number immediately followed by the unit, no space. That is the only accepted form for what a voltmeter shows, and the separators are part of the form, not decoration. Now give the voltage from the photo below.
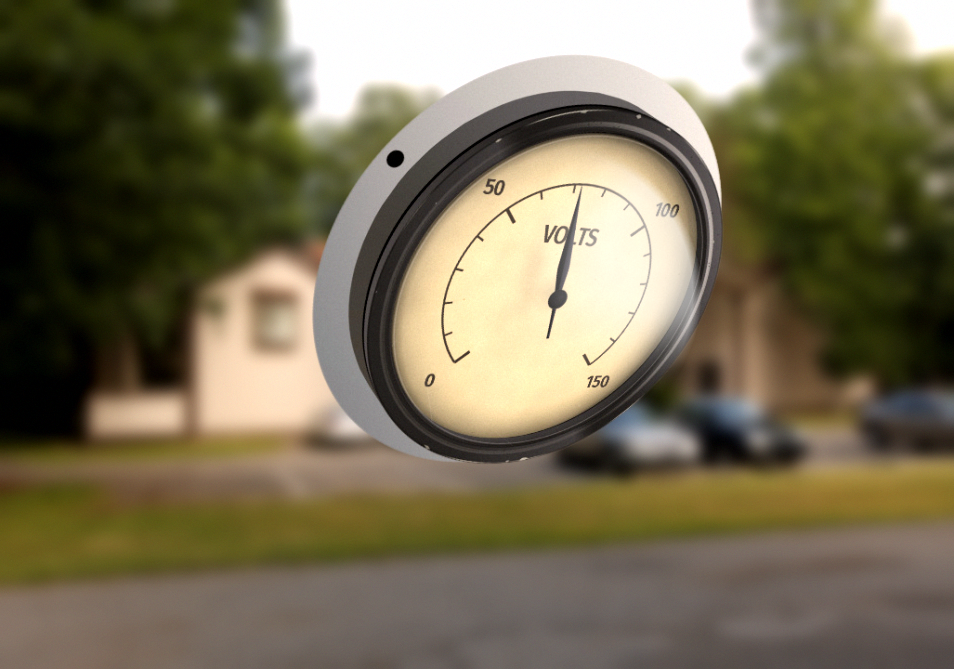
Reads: 70V
